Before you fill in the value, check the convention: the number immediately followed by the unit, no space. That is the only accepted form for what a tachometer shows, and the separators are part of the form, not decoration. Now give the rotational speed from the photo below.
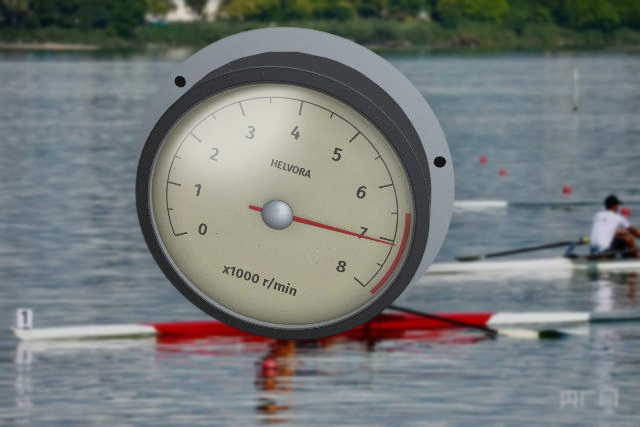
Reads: 7000rpm
